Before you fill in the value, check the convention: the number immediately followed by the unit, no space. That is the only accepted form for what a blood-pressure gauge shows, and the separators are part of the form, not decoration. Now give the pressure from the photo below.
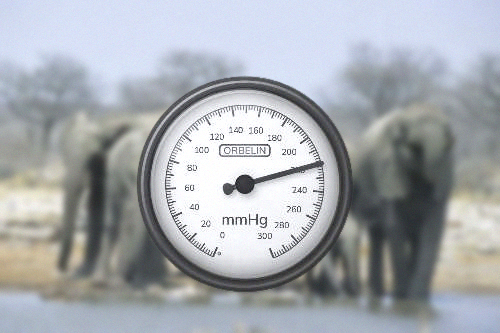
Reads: 220mmHg
